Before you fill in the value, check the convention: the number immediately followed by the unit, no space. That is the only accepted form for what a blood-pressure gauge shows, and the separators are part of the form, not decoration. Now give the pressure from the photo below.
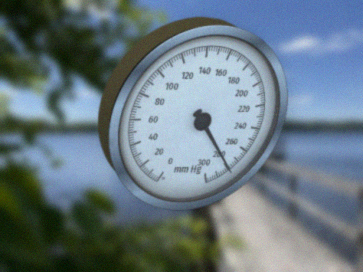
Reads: 280mmHg
